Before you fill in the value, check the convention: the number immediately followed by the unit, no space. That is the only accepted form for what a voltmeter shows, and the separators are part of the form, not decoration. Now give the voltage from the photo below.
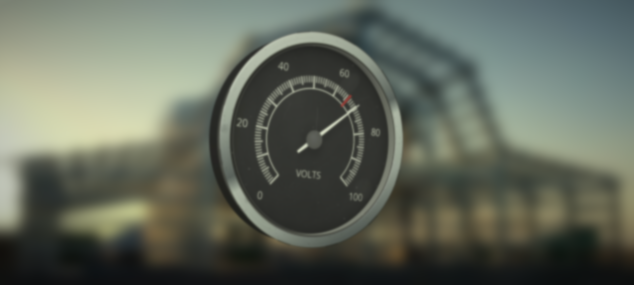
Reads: 70V
